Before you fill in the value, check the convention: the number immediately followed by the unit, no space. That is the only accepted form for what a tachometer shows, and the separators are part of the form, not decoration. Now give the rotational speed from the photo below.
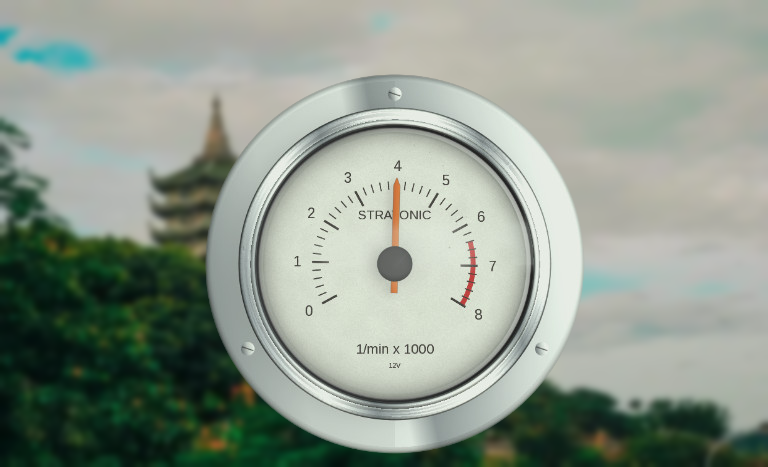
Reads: 4000rpm
